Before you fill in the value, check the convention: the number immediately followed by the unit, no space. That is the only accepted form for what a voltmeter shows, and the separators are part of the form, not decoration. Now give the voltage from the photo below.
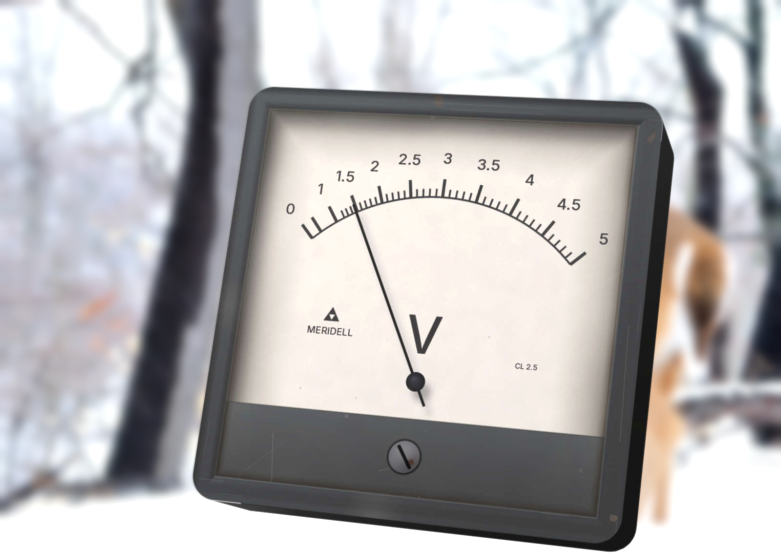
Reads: 1.5V
